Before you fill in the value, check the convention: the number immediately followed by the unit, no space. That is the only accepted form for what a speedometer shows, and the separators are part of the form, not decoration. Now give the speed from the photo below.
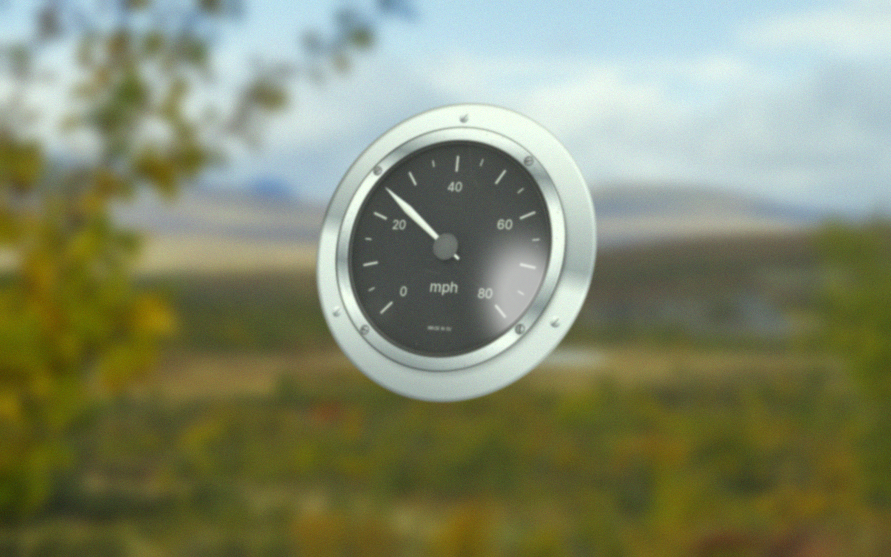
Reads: 25mph
